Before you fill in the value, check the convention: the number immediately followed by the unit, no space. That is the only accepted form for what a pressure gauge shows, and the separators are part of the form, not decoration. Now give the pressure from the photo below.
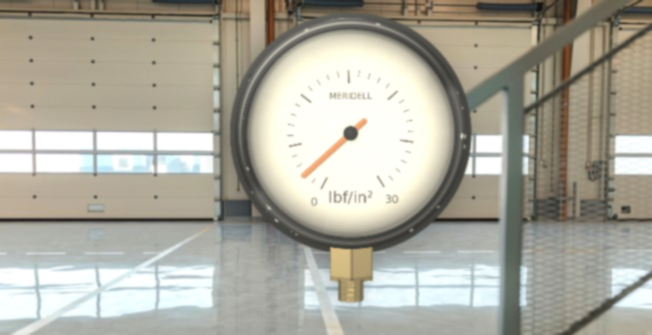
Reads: 2psi
